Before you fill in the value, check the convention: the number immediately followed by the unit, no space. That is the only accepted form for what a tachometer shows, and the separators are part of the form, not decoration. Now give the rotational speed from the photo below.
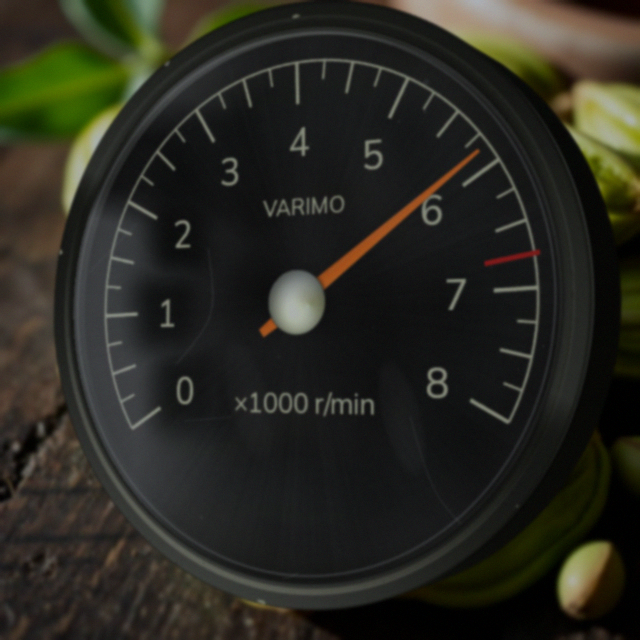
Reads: 5875rpm
